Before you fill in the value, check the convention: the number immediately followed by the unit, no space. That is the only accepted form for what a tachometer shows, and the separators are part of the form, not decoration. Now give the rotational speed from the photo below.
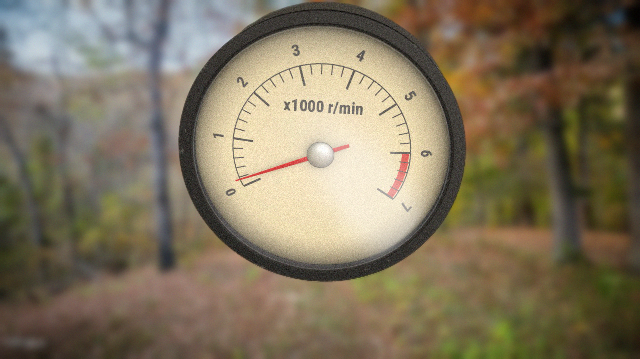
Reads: 200rpm
